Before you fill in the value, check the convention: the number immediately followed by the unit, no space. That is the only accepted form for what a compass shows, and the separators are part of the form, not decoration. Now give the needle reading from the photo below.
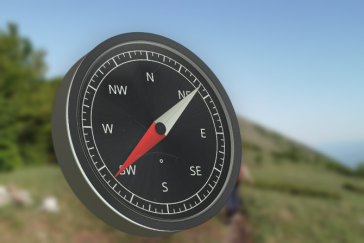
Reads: 230°
